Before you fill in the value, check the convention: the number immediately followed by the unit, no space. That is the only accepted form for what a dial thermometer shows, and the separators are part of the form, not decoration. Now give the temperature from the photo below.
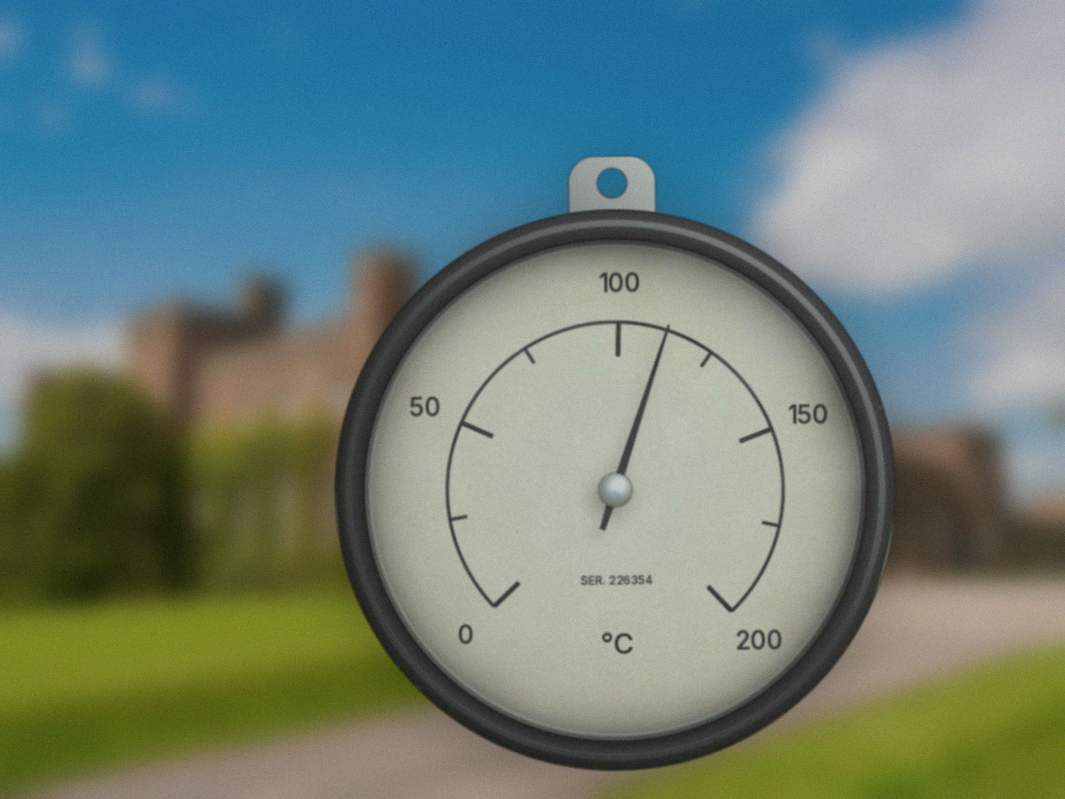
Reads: 112.5°C
